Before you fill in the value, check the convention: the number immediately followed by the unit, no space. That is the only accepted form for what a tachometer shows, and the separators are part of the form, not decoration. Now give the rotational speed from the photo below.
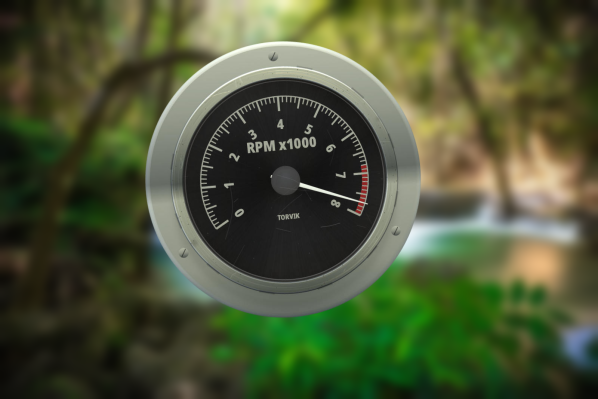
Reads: 7700rpm
